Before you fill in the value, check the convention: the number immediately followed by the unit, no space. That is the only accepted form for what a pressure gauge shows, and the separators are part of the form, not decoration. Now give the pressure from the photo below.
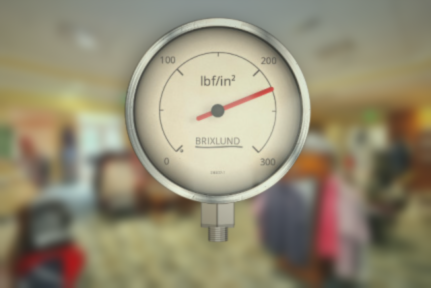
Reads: 225psi
